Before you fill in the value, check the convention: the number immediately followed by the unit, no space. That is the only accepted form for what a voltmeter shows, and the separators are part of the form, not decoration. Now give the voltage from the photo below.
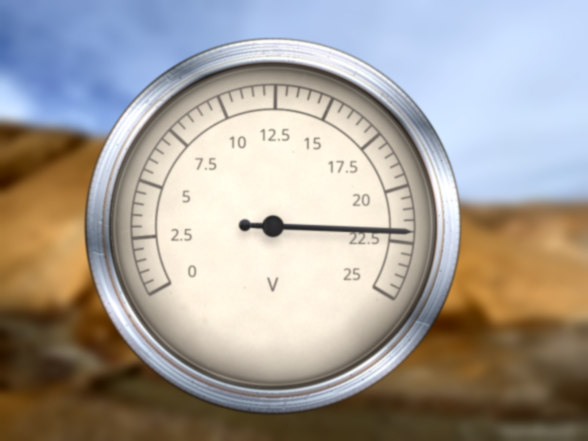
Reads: 22V
